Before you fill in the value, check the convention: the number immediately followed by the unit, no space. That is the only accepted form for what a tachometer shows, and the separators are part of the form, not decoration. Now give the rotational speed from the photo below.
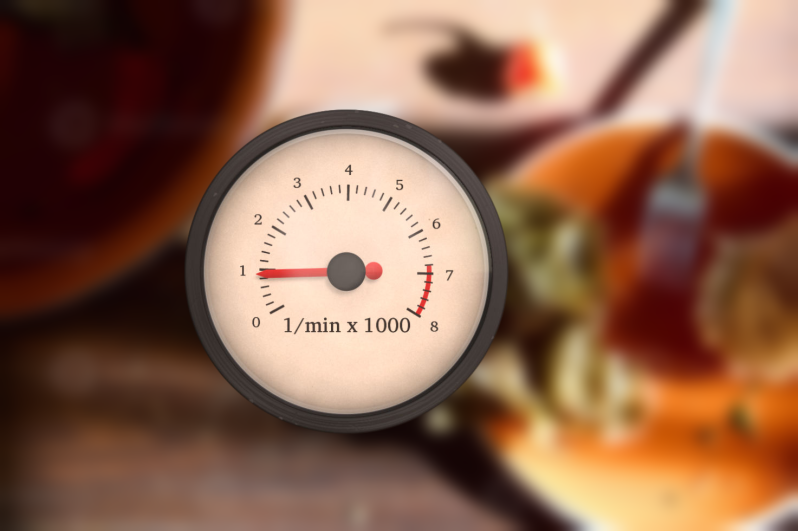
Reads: 900rpm
